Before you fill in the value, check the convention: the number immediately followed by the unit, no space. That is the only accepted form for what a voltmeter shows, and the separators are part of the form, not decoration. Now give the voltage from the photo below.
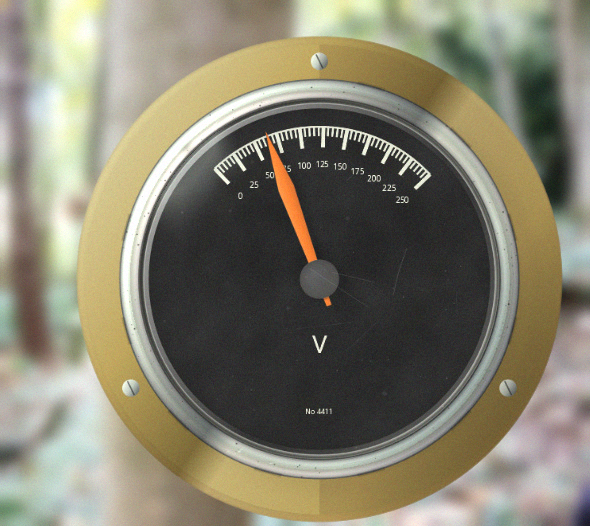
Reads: 65V
